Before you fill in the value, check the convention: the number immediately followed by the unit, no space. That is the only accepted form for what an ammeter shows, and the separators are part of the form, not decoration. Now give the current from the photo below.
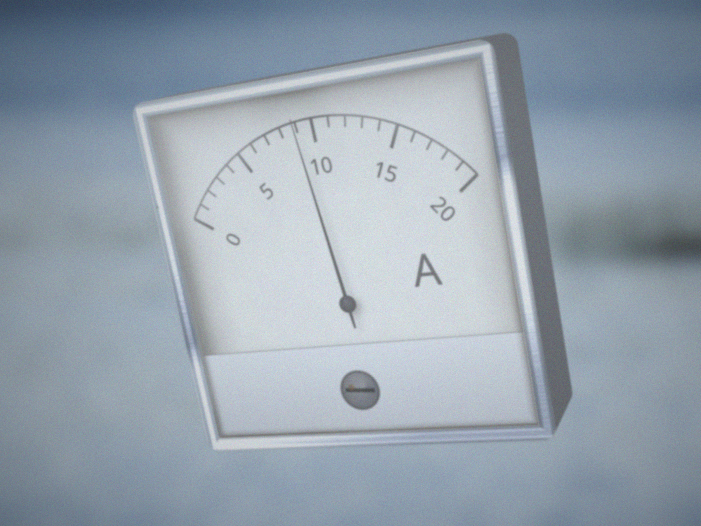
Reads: 9A
